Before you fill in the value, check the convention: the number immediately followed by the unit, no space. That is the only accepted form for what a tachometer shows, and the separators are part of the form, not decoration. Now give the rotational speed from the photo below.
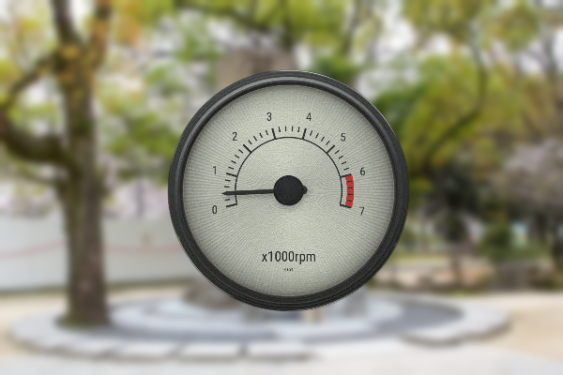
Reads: 400rpm
